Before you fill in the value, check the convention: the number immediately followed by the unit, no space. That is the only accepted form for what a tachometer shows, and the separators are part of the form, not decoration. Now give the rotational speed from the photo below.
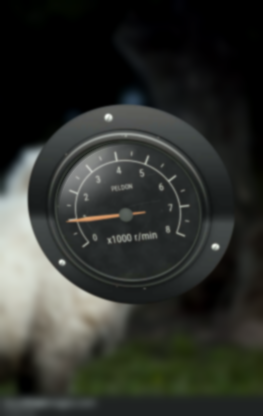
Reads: 1000rpm
